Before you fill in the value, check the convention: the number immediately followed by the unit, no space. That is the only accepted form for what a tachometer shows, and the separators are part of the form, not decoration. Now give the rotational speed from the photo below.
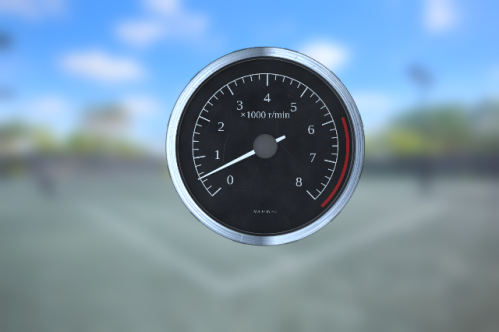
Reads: 500rpm
